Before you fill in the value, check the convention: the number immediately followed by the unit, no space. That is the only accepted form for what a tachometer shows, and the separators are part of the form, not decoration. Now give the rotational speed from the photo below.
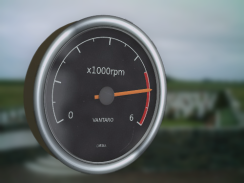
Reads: 5000rpm
